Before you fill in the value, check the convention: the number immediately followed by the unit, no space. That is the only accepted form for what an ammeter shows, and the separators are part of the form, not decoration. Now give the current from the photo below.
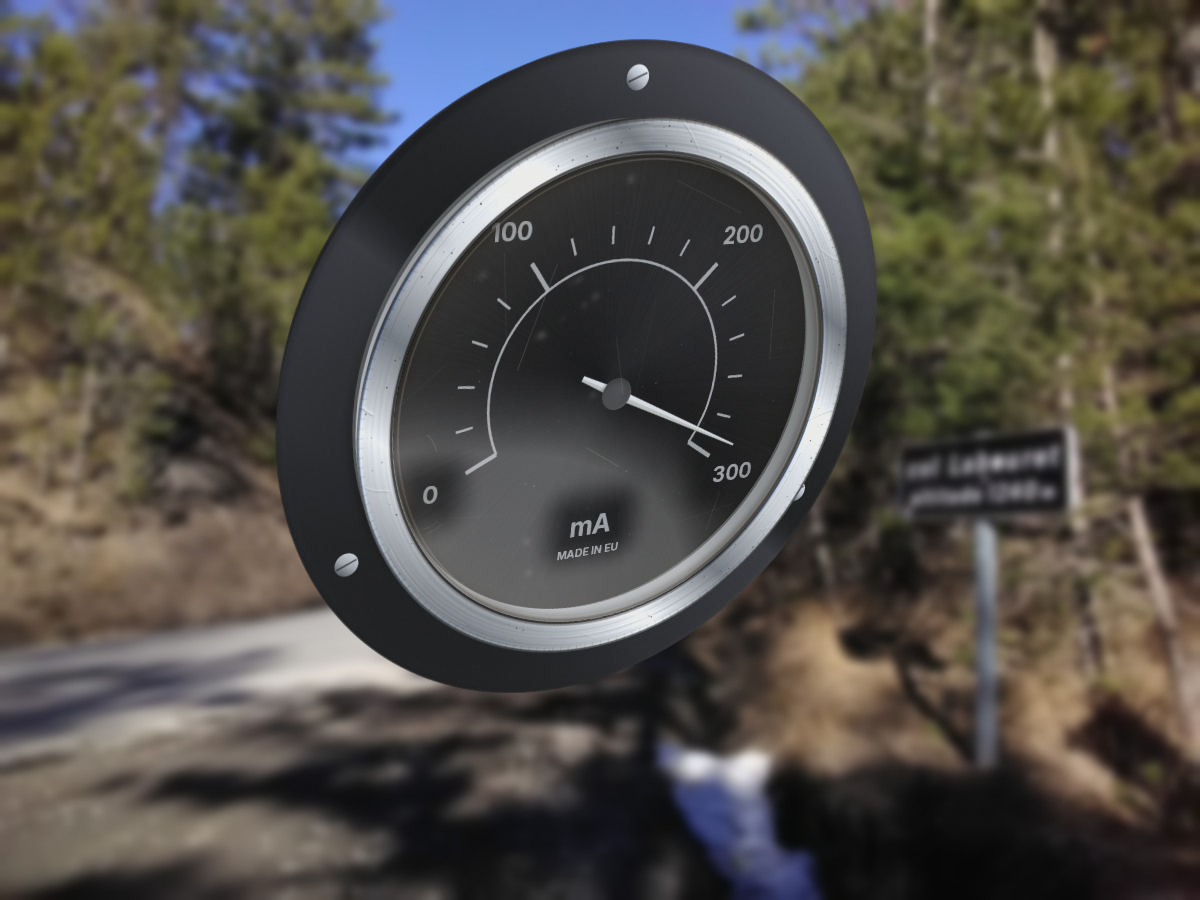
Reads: 290mA
